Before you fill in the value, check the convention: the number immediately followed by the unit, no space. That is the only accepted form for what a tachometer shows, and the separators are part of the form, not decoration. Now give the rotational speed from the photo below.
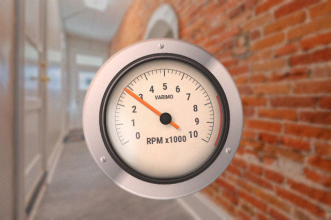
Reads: 2800rpm
